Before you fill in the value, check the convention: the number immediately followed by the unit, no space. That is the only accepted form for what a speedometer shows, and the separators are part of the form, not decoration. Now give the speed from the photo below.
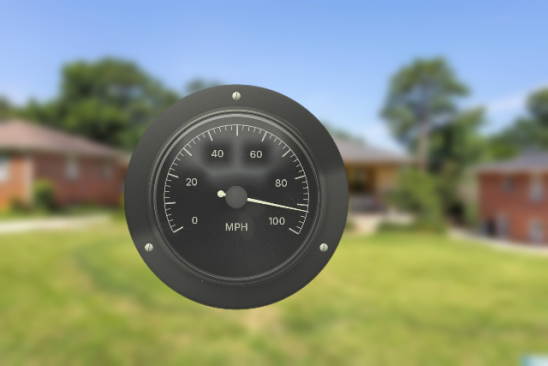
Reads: 92mph
